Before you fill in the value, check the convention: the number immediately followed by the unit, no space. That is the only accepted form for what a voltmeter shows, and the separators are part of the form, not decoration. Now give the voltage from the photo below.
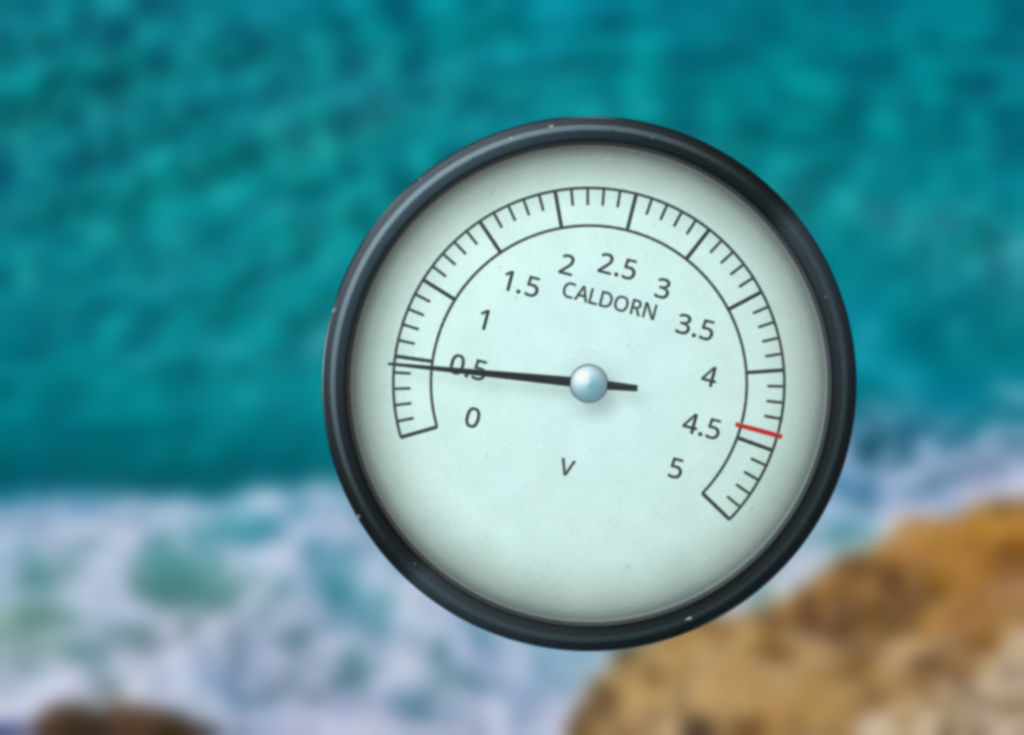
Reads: 0.45V
